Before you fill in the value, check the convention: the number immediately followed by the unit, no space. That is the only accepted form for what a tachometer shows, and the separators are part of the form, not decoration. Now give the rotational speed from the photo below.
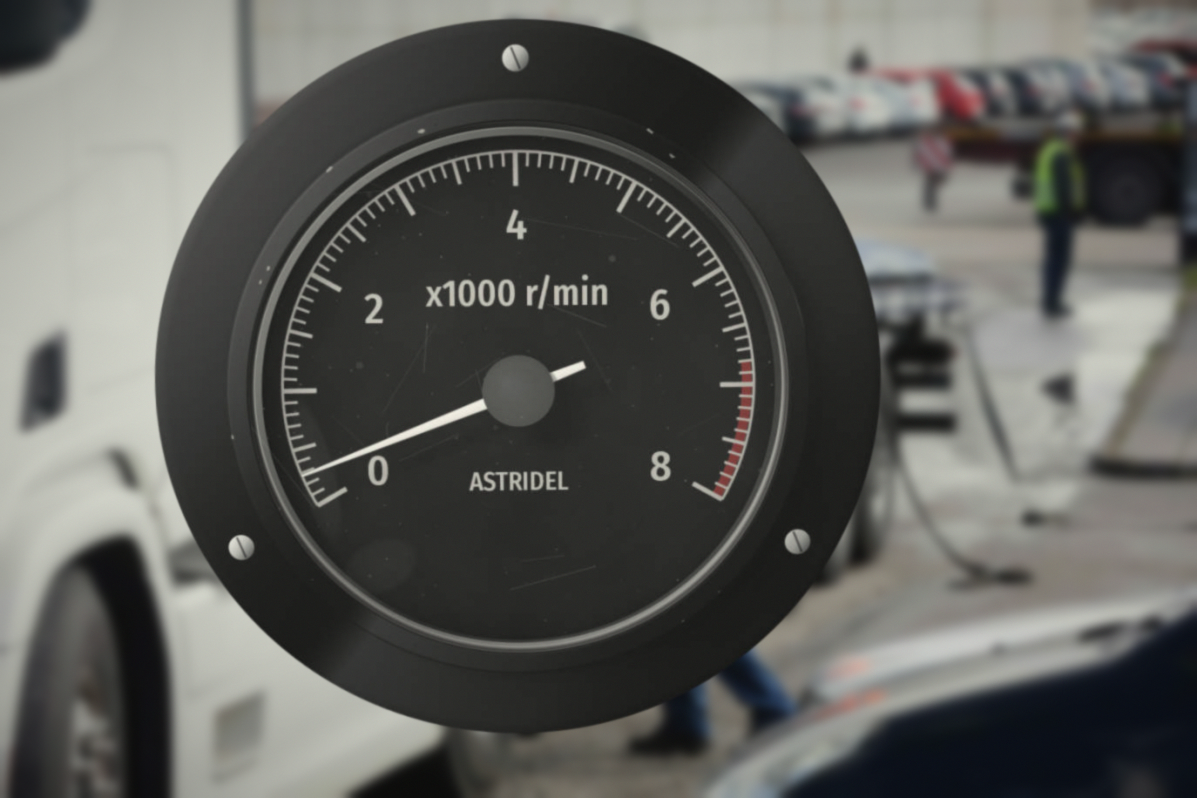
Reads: 300rpm
